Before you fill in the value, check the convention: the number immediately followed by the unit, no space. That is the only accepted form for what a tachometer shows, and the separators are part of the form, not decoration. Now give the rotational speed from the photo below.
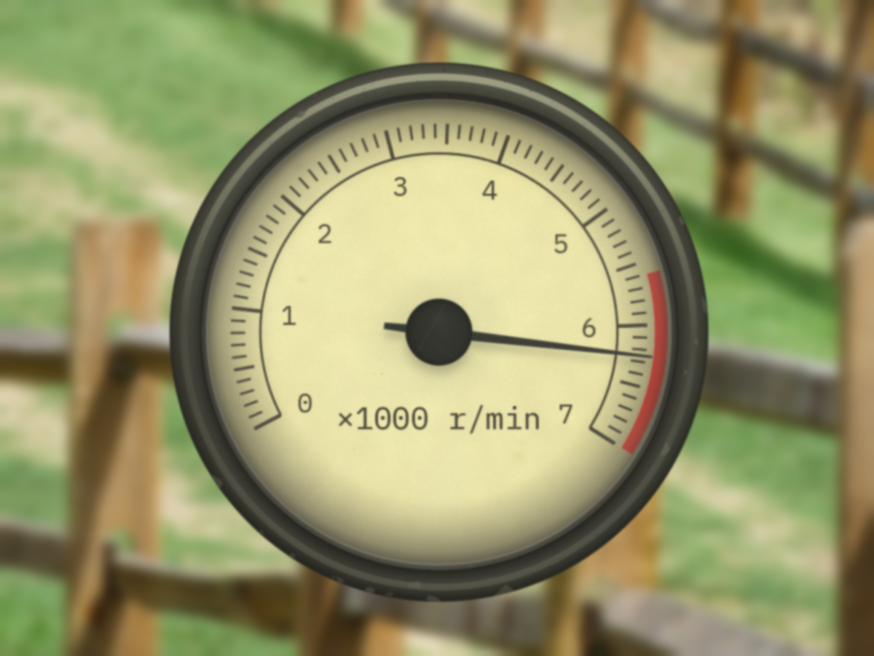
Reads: 6250rpm
